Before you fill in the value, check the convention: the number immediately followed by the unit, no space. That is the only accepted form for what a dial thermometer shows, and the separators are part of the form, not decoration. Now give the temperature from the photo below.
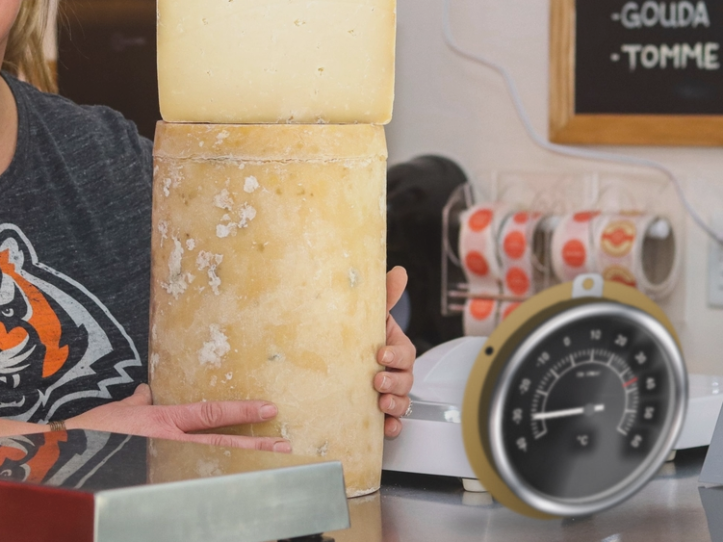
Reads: -30°C
